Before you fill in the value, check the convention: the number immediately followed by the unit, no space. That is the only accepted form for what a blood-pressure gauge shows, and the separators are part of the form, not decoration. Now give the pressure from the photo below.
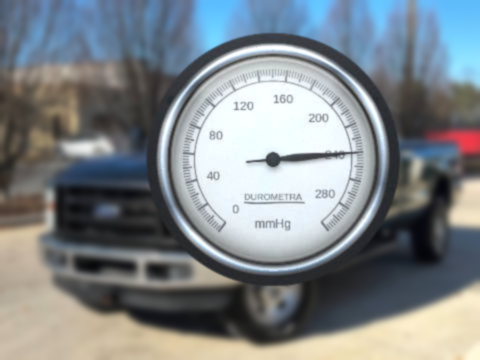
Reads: 240mmHg
